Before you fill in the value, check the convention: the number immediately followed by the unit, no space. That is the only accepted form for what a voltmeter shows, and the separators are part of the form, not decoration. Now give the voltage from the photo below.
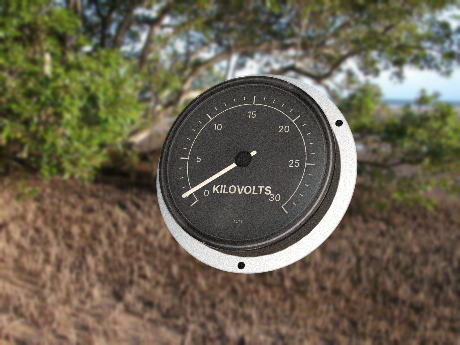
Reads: 1kV
